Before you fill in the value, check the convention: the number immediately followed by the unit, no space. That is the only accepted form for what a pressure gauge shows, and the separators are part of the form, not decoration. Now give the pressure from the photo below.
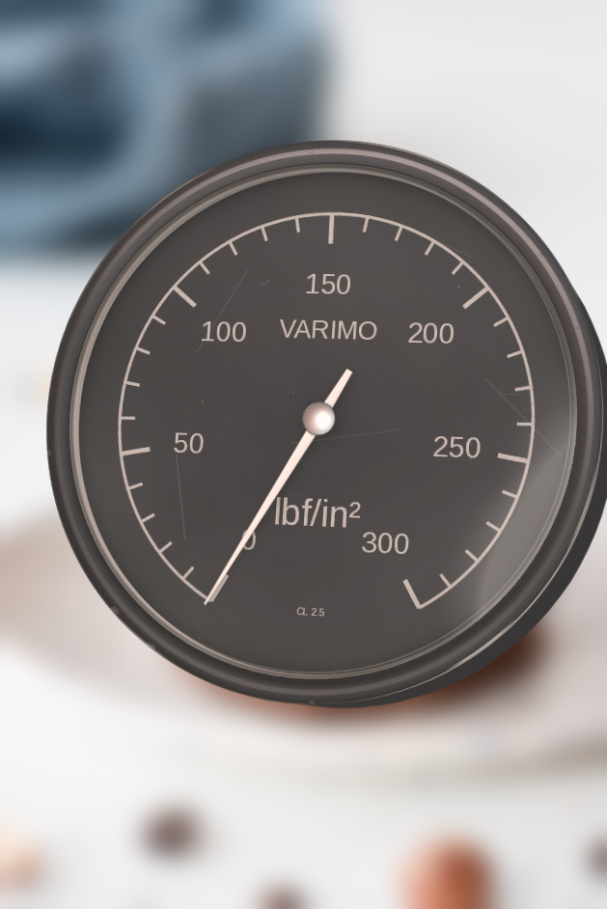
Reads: 0psi
